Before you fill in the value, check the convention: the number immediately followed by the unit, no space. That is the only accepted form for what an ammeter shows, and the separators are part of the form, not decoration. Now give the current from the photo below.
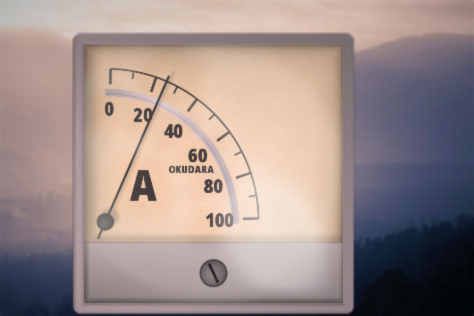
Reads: 25A
